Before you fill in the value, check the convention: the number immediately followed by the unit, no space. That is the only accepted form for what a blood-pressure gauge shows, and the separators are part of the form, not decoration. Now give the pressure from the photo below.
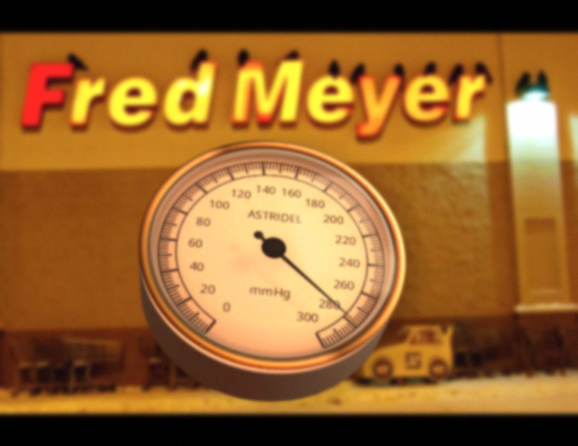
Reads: 280mmHg
